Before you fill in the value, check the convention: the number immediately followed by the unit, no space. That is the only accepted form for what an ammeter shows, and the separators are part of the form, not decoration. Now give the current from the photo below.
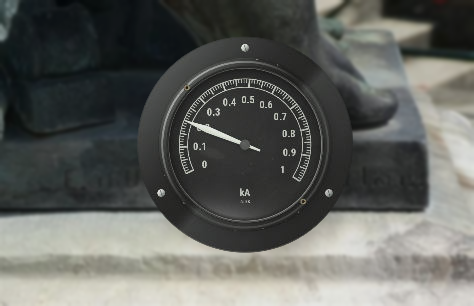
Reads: 0.2kA
